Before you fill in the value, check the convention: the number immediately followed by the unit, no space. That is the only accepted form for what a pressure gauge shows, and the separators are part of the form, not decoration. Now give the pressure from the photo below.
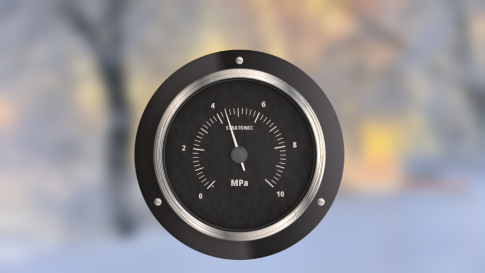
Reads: 4.4MPa
